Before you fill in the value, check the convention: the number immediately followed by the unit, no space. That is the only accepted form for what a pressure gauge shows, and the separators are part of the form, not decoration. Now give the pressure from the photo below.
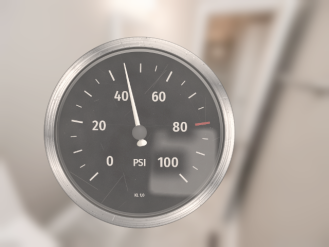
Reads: 45psi
